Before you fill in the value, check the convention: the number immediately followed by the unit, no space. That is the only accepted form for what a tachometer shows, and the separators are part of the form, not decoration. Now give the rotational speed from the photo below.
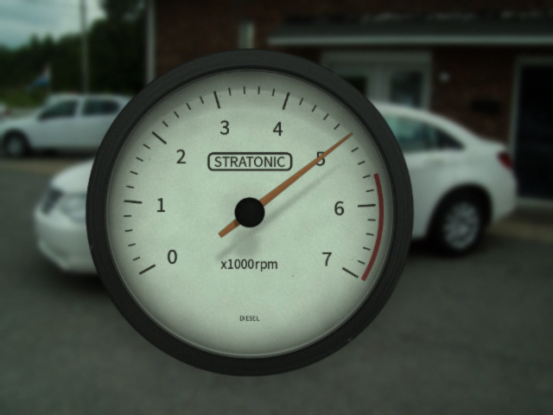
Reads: 5000rpm
